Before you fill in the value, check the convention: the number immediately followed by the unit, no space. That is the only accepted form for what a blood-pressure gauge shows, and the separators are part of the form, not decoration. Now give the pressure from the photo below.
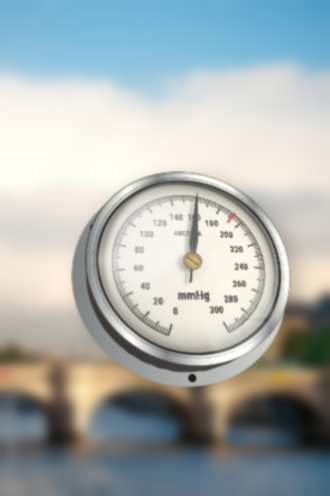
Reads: 160mmHg
